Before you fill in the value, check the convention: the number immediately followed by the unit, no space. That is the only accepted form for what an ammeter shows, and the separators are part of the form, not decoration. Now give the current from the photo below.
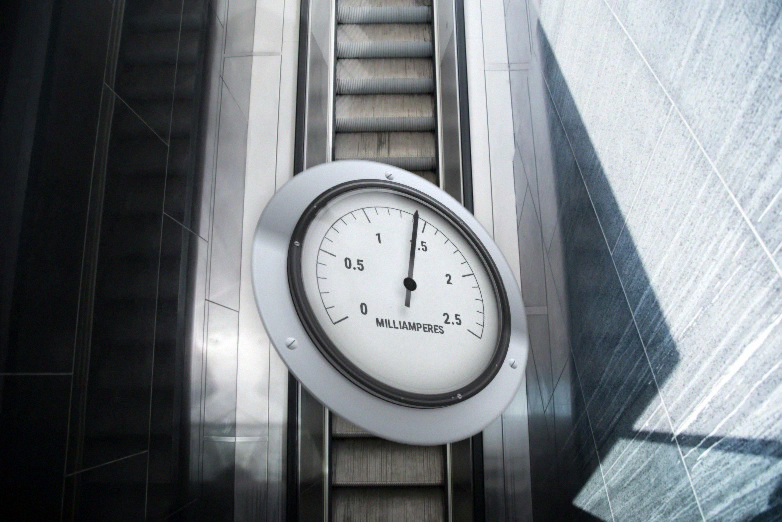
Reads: 1.4mA
